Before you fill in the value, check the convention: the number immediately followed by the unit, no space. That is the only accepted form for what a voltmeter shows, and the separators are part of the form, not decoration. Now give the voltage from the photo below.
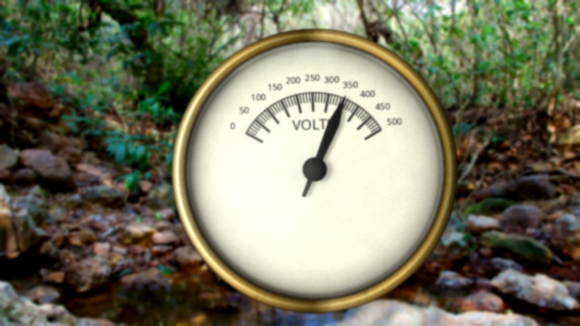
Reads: 350V
